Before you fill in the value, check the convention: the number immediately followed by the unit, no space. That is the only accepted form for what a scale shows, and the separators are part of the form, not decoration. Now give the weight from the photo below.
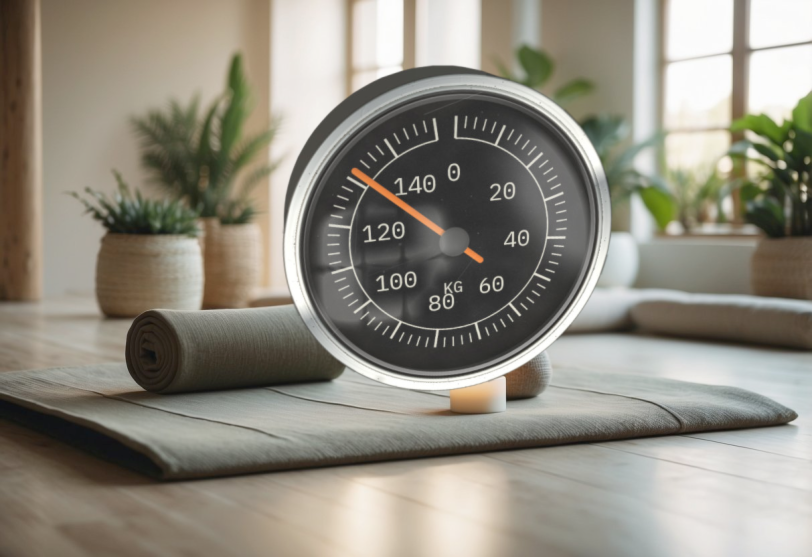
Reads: 132kg
